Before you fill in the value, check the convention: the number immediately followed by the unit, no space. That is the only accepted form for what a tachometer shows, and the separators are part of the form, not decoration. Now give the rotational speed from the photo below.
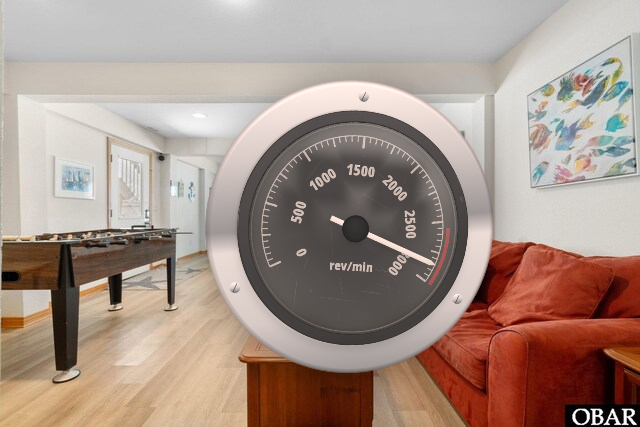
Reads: 2850rpm
